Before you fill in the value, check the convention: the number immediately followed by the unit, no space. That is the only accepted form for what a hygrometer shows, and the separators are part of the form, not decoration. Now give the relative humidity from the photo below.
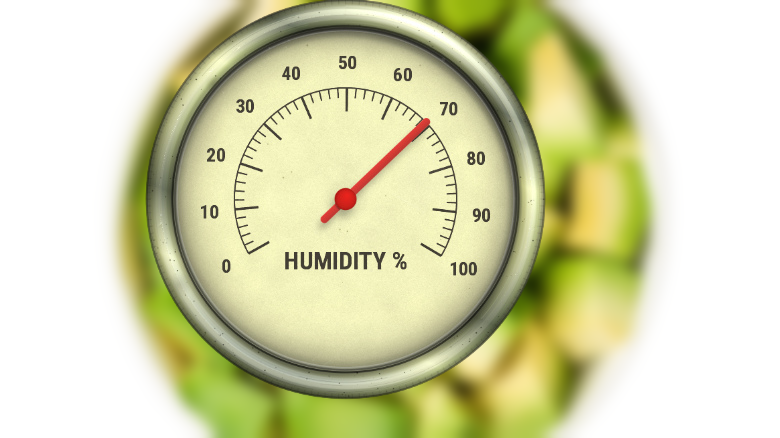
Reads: 69%
